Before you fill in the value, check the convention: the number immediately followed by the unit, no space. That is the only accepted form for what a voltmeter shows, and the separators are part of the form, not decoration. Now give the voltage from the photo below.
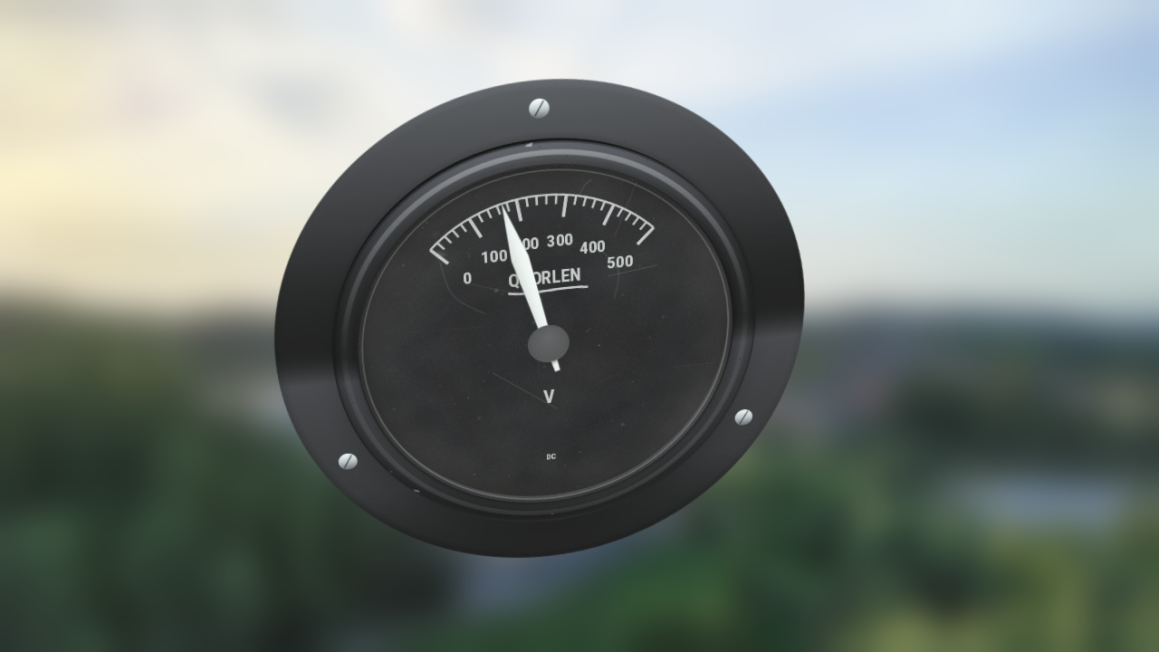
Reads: 170V
